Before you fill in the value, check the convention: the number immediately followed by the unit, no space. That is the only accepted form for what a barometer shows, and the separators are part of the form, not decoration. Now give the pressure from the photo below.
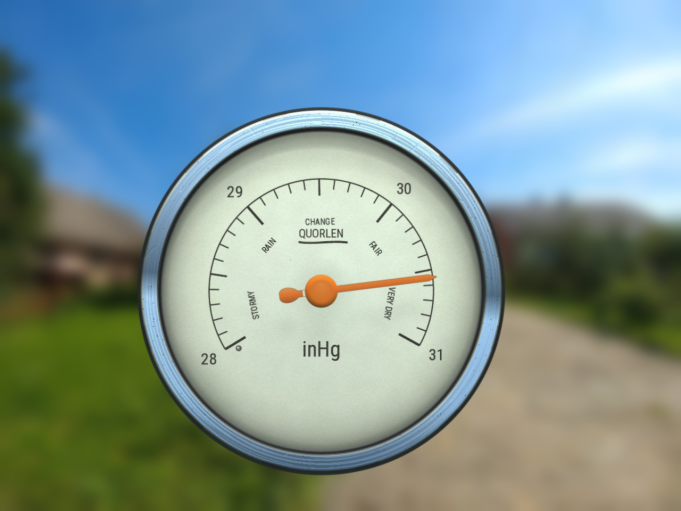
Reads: 30.55inHg
